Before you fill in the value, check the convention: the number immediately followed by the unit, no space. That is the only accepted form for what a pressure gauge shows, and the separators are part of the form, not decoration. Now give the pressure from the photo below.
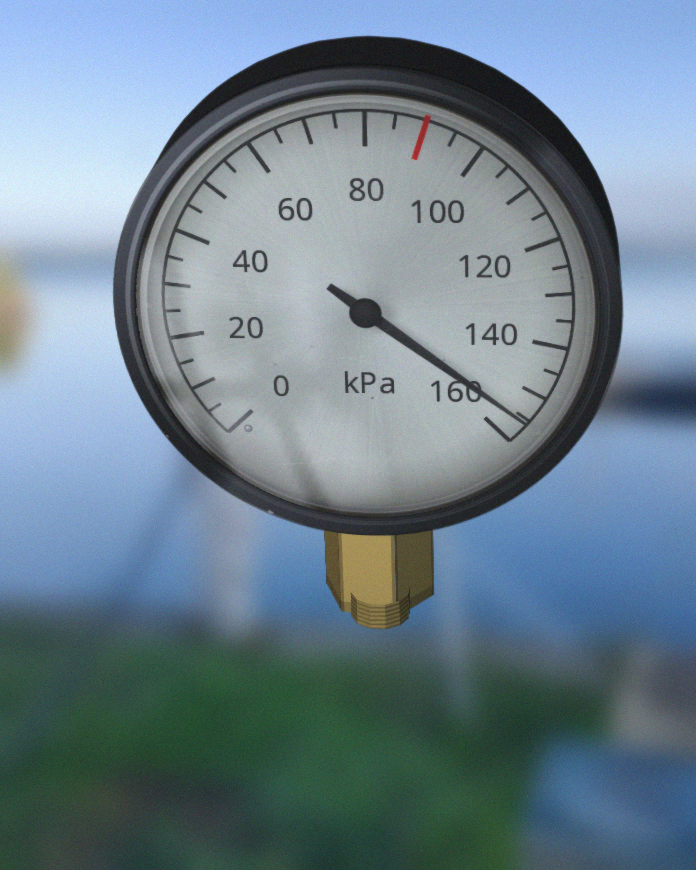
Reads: 155kPa
